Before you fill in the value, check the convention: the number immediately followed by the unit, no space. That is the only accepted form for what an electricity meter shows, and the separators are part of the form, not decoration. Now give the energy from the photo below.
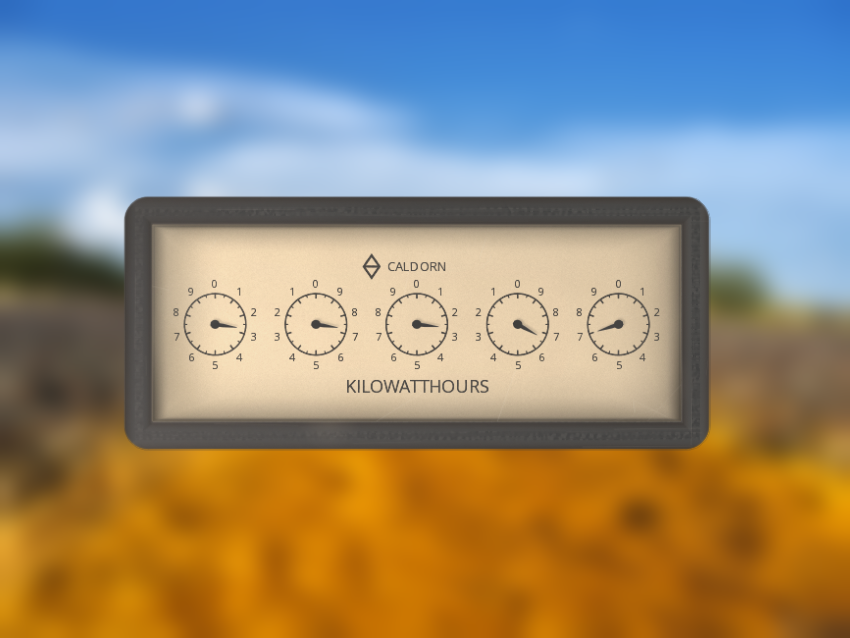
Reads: 27267kWh
